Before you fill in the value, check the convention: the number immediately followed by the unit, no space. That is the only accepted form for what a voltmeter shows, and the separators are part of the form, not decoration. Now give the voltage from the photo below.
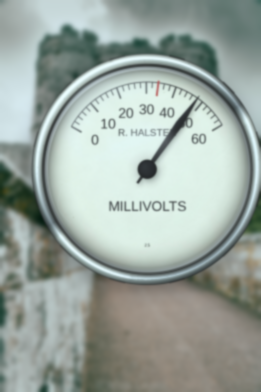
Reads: 48mV
